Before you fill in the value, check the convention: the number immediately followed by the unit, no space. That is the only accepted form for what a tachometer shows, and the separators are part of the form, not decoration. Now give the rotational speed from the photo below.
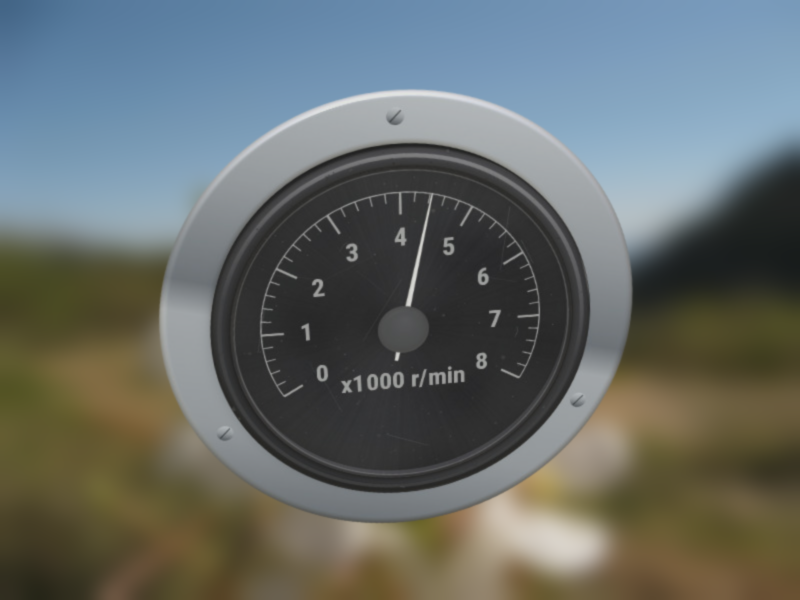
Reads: 4400rpm
